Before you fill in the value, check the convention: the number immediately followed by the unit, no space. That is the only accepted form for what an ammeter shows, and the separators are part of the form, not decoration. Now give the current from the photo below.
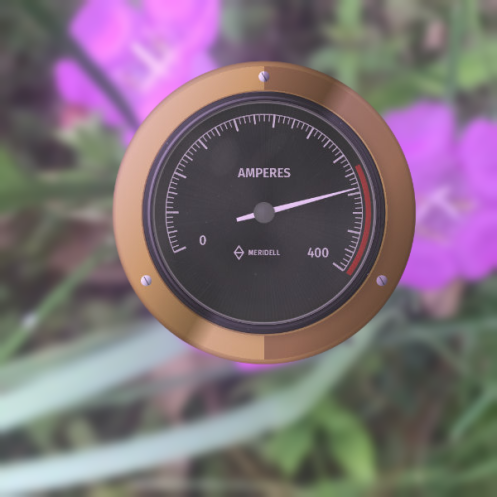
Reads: 315A
